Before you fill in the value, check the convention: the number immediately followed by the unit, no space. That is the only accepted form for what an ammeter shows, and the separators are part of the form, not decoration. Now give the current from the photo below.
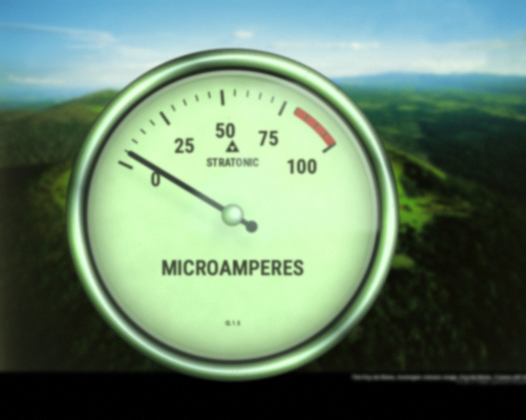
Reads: 5µA
